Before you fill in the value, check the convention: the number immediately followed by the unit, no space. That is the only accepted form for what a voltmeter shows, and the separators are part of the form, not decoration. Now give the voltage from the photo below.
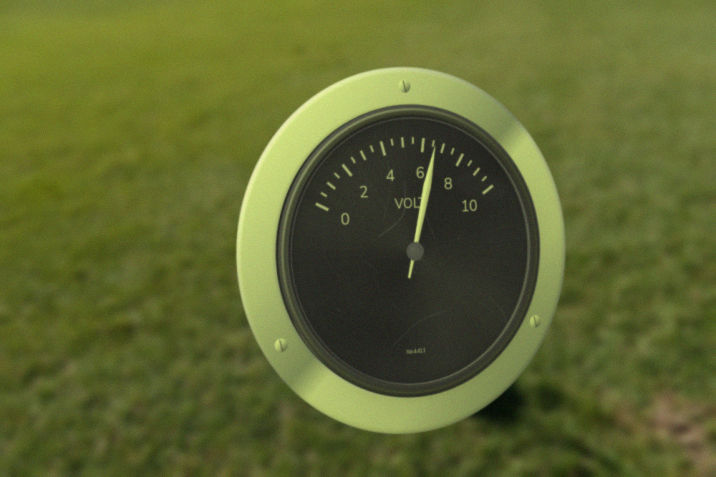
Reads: 6.5V
